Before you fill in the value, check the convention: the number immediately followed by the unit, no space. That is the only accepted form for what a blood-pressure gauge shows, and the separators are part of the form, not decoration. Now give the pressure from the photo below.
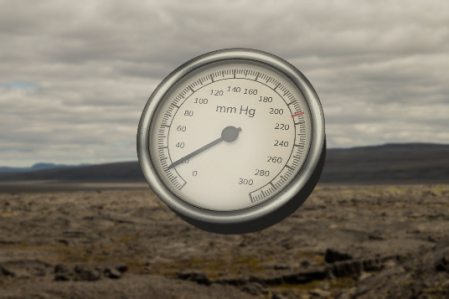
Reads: 20mmHg
